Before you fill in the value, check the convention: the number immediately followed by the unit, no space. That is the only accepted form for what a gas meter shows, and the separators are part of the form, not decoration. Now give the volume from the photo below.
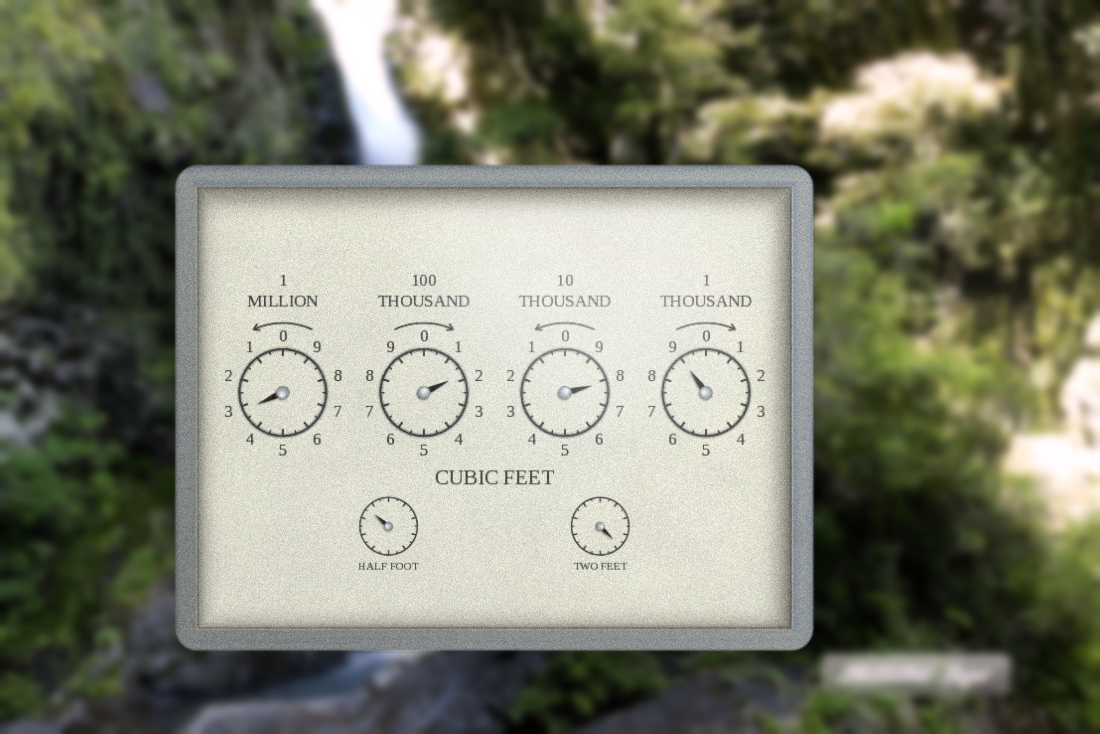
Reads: 317900ft³
